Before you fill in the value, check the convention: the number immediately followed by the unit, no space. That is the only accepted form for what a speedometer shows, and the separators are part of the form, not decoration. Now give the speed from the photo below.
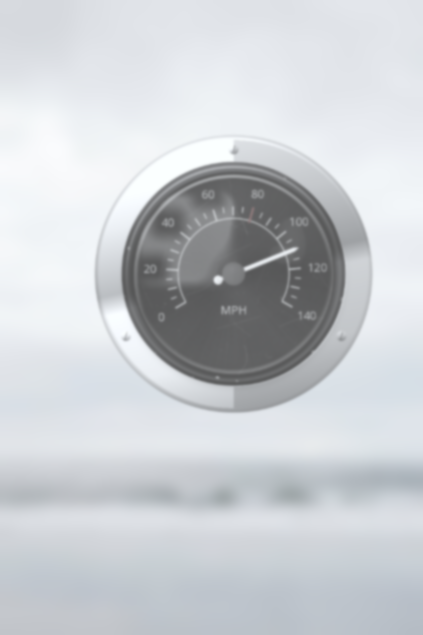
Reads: 110mph
